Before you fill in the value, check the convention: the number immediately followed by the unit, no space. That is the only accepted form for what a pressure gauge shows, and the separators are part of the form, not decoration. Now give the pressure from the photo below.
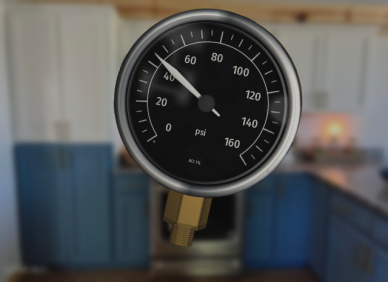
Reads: 45psi
